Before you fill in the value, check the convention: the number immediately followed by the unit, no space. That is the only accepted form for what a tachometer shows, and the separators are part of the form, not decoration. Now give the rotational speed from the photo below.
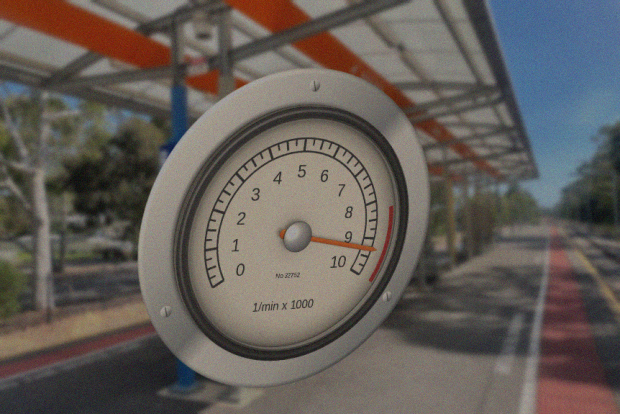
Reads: 9250rpm
